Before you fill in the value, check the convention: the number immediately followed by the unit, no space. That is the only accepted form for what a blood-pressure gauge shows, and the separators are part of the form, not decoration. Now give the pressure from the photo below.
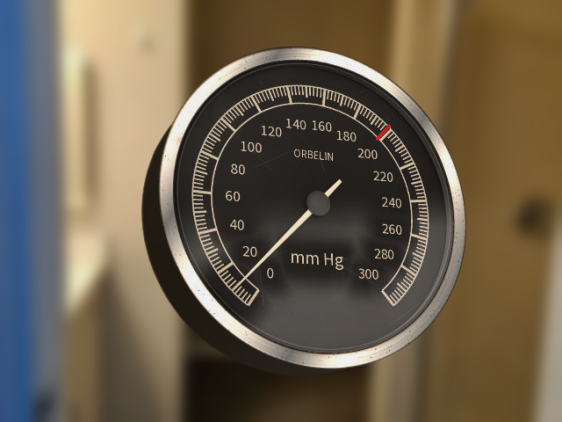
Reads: 10mmHg
